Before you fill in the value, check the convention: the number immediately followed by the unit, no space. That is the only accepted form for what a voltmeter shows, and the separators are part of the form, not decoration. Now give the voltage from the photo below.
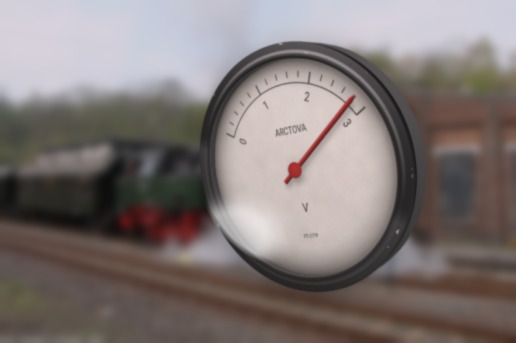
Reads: 2.8V
